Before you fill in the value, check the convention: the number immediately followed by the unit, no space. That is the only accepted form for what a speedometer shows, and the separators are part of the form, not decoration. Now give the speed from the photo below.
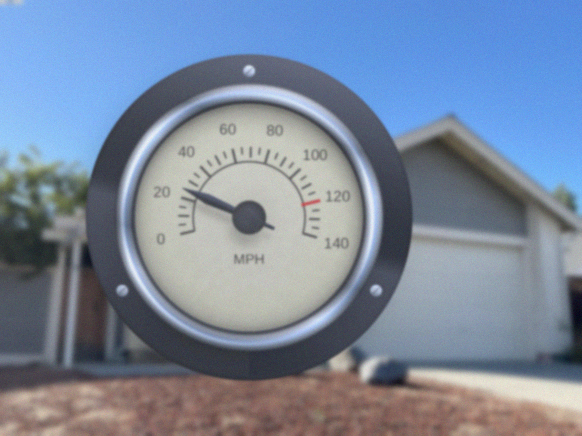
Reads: 25mph
